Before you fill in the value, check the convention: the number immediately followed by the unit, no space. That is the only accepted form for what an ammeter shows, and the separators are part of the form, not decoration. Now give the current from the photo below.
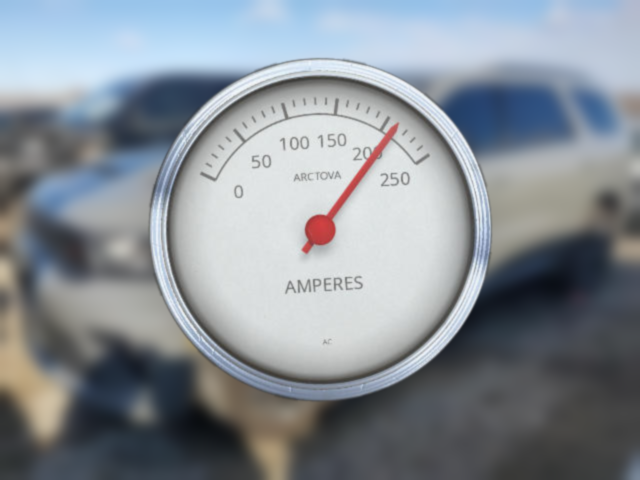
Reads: 210A
